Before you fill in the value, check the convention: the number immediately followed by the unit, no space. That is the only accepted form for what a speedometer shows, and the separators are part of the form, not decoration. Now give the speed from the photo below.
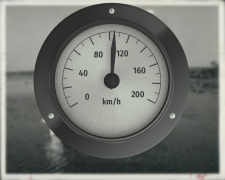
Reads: 105km/h
